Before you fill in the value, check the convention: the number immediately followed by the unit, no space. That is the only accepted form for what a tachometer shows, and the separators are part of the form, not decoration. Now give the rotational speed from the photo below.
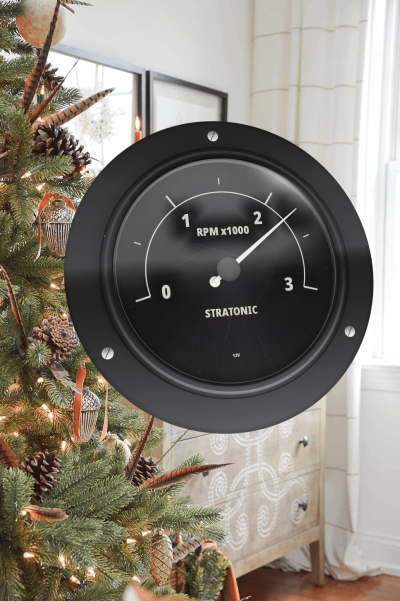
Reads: 2250rpm
